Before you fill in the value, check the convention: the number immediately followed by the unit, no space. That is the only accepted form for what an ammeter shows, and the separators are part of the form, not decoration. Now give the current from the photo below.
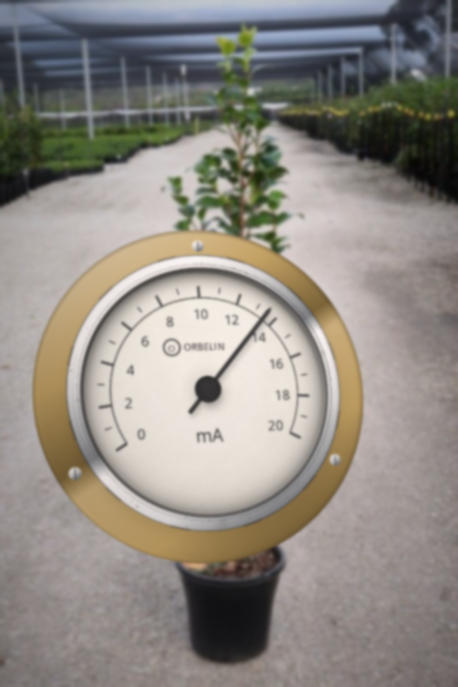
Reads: 13.5mA
